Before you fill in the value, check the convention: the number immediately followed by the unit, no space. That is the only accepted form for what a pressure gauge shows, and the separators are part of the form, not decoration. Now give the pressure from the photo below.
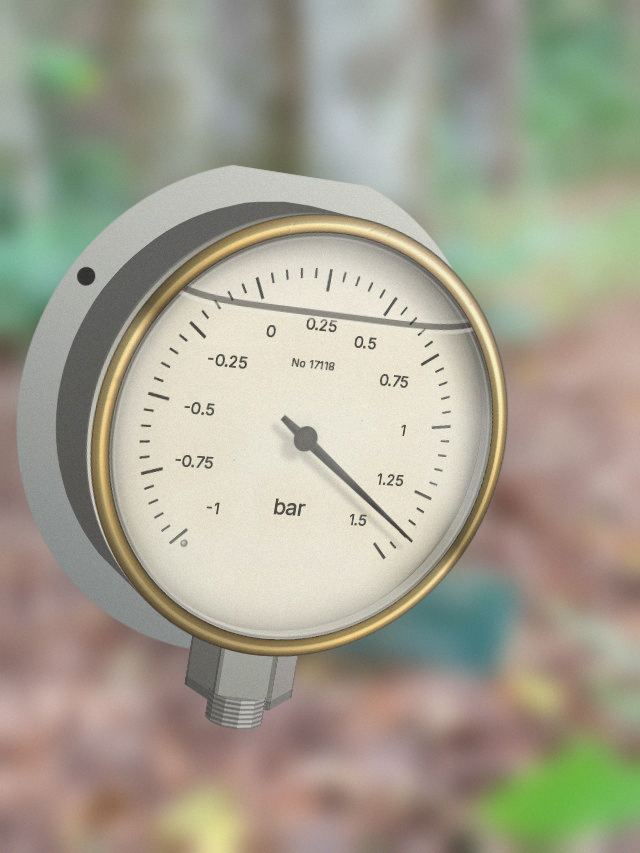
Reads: 1.4bar
